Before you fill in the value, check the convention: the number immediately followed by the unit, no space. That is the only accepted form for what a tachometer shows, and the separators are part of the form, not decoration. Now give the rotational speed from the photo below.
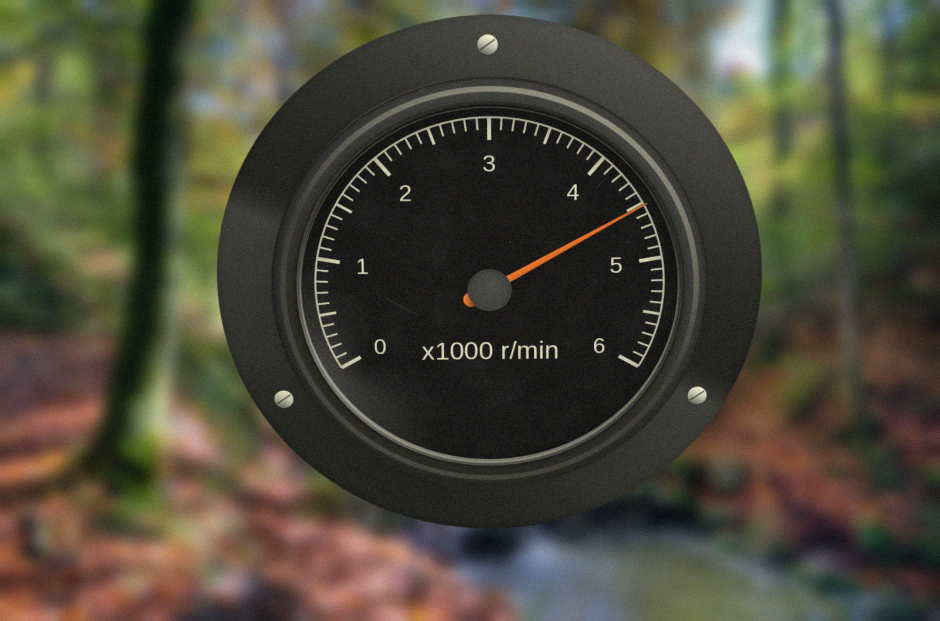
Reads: 4500rpm
